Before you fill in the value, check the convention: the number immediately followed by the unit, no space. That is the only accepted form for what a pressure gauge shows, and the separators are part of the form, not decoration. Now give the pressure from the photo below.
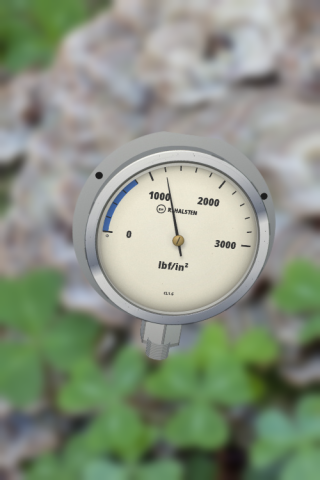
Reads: 1200psi
